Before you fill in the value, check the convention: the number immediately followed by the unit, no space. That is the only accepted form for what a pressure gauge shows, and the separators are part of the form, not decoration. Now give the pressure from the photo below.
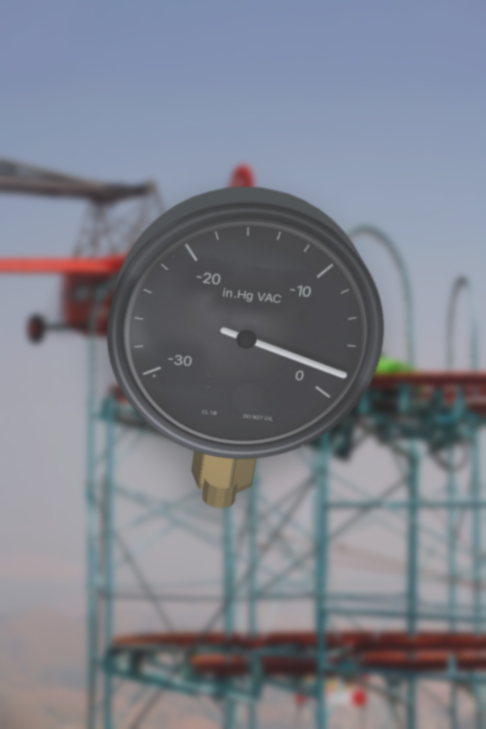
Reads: -2inHg
